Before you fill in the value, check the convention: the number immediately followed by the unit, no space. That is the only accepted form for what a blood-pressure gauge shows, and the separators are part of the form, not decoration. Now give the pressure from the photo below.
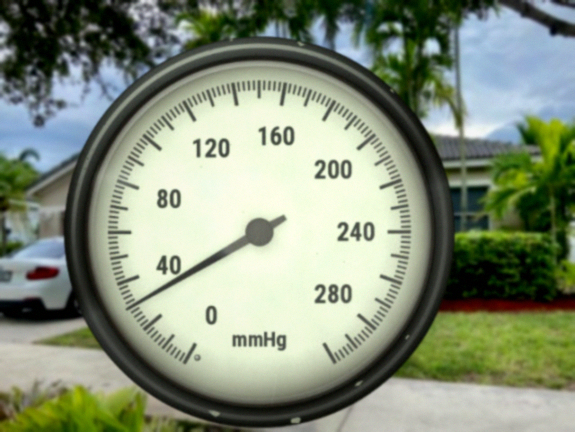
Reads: 30mmHg
